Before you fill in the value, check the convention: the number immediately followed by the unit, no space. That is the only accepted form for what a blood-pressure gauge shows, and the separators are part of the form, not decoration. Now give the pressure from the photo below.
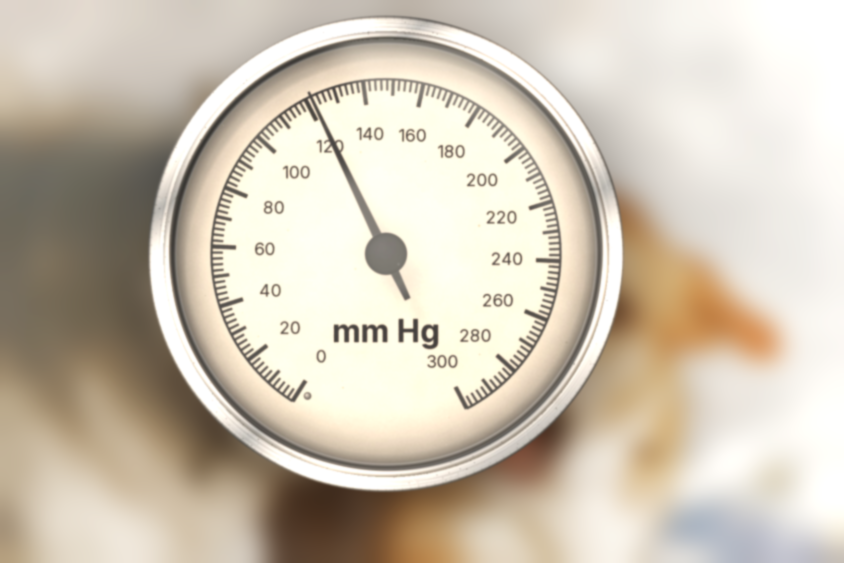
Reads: 122mmHg
